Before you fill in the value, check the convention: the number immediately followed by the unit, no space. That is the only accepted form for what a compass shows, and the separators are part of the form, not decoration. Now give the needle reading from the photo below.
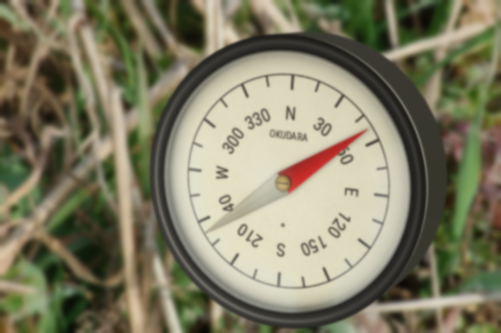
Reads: 52.5°
